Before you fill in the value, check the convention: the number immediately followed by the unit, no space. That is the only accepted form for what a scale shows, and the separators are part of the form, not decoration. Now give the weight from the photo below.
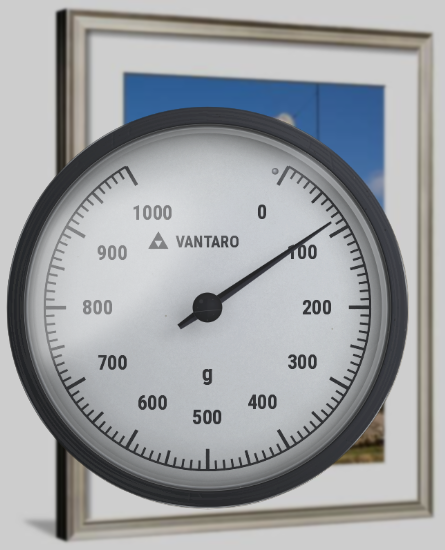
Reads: 85g
